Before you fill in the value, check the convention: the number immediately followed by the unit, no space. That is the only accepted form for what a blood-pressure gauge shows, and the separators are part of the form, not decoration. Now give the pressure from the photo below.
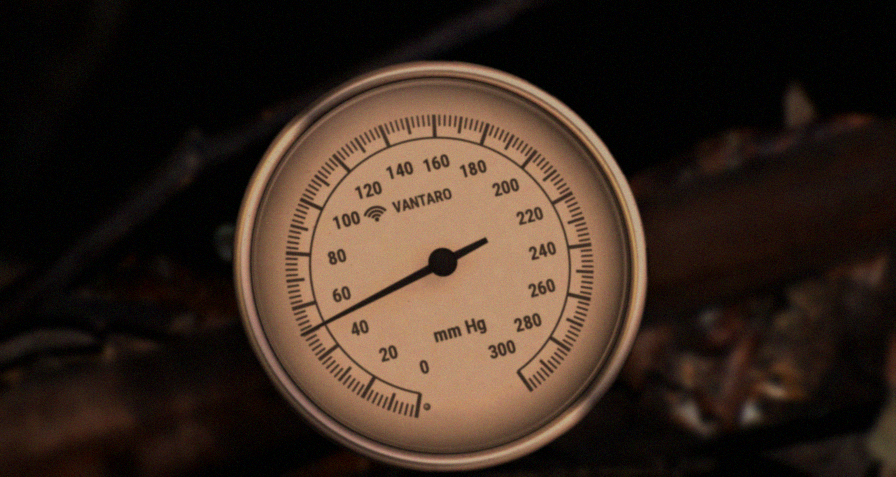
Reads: 50mmHg
